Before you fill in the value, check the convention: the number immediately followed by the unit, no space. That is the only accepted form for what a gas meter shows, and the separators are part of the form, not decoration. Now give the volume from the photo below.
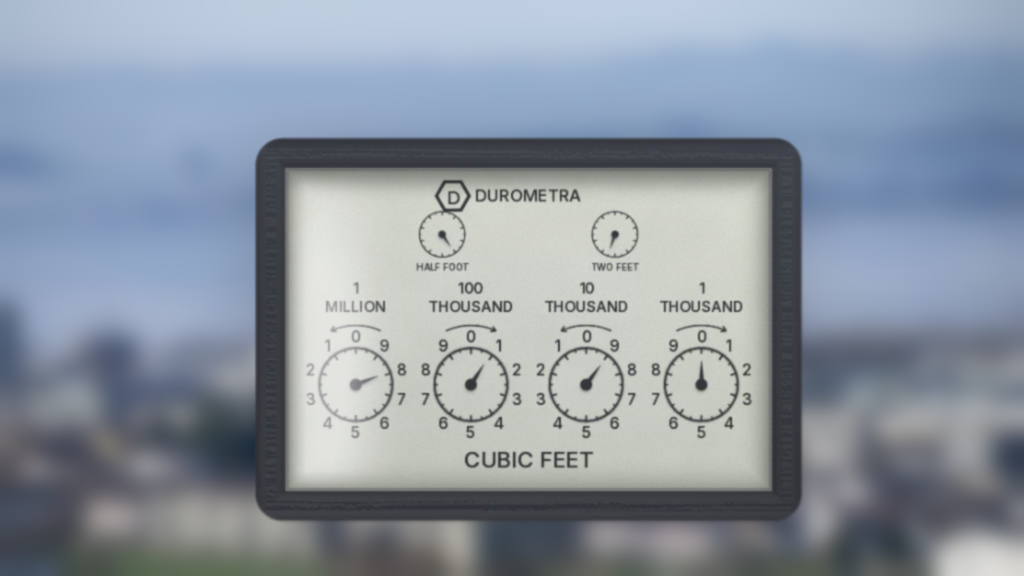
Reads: 809000ft³
